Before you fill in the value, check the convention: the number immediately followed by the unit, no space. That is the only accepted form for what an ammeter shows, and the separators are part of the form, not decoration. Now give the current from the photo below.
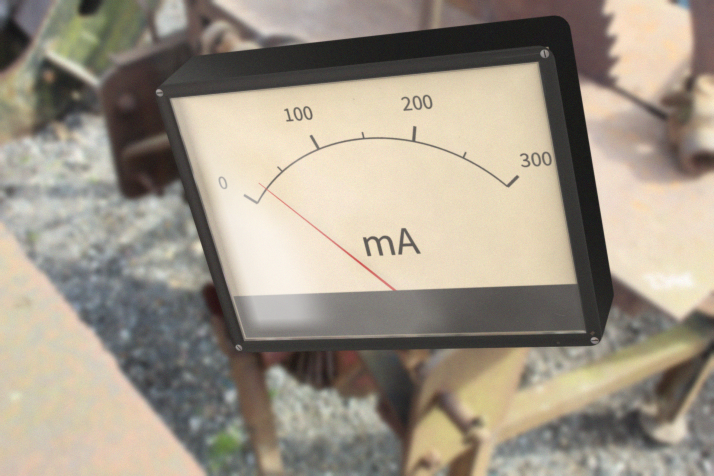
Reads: 25mA
